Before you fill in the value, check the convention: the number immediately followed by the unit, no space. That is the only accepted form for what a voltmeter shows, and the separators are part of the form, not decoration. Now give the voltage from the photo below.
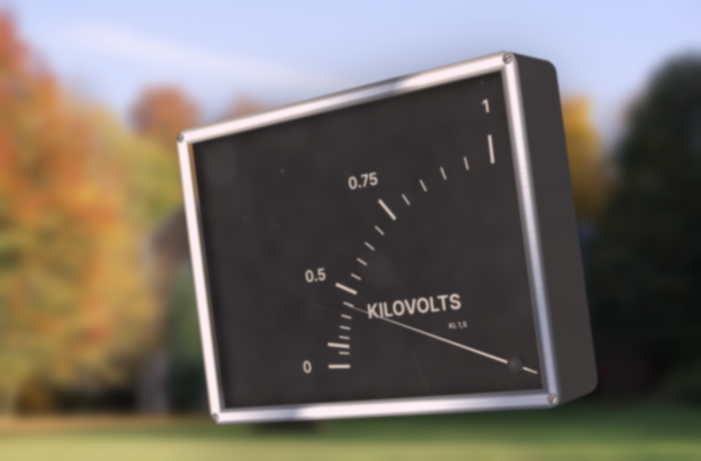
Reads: 0.45kV
